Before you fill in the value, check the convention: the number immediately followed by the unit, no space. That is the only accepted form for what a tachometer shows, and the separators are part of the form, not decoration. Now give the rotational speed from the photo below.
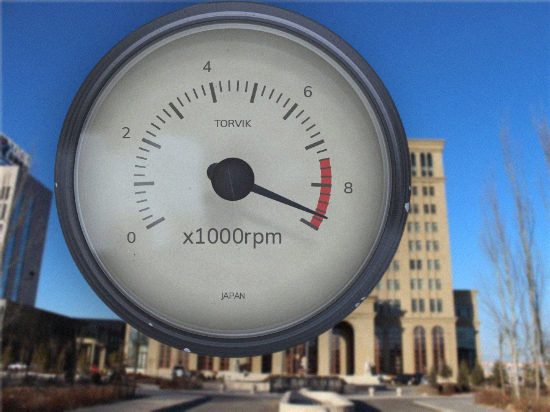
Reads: 8700rpm
